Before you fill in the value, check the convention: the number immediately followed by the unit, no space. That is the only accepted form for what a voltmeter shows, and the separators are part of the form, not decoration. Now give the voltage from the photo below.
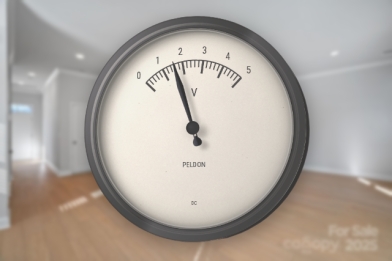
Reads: 1.6V
